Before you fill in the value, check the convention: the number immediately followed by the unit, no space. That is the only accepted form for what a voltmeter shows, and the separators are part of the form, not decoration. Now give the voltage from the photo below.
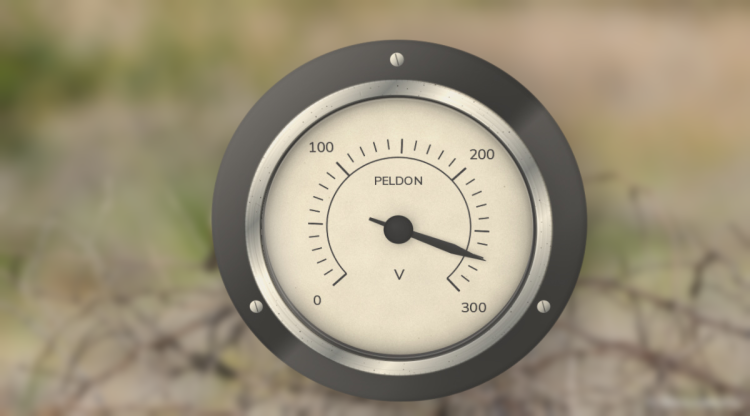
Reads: 270V
